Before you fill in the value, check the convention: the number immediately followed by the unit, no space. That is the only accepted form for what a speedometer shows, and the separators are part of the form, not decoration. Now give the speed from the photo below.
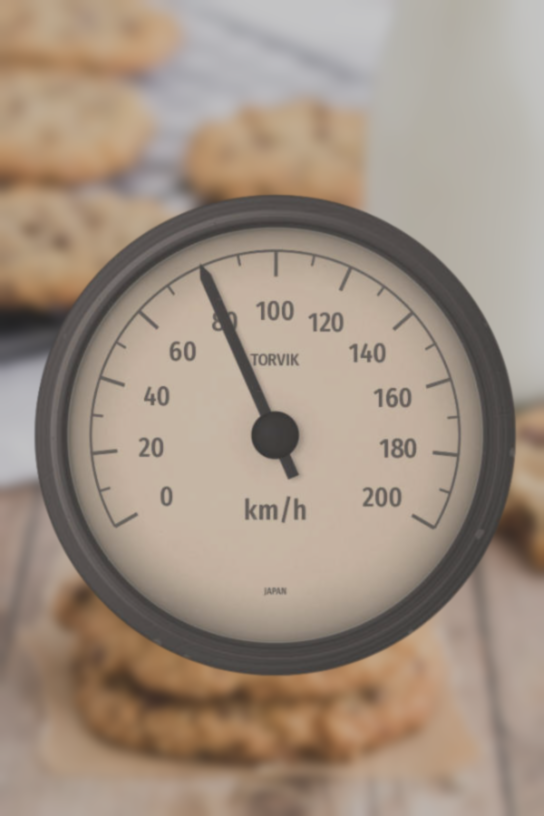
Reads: 80km/h
